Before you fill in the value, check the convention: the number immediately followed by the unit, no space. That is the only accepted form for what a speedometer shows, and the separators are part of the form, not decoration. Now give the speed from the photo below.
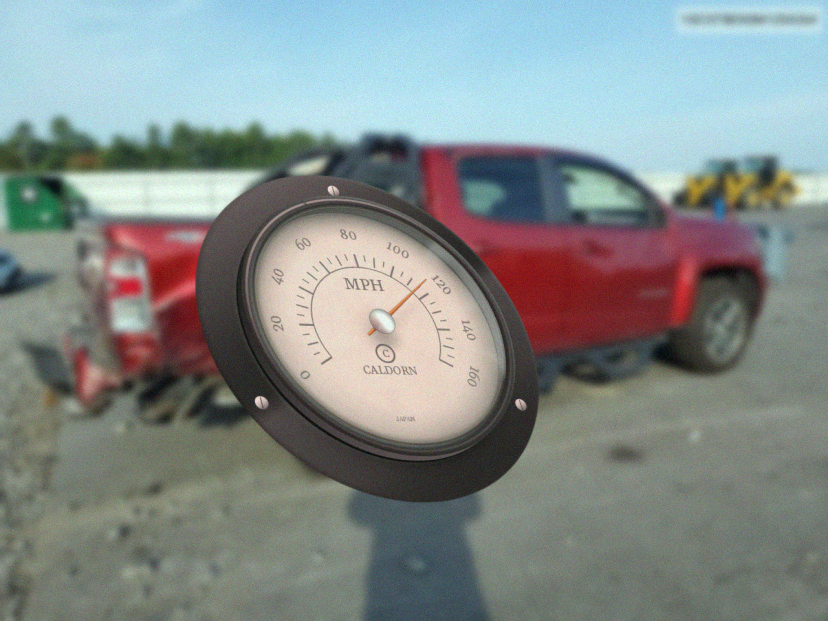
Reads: 115mph
